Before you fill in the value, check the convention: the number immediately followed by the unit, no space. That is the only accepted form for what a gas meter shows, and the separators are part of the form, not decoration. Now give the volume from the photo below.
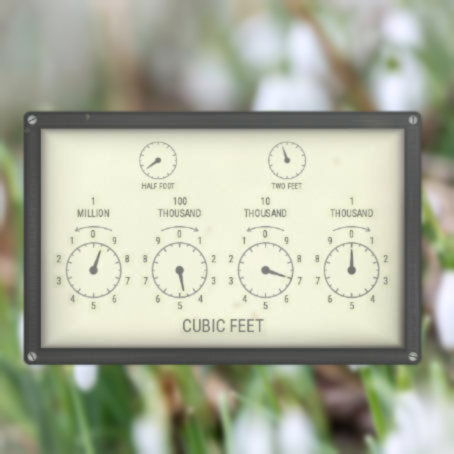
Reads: 947000ft³
